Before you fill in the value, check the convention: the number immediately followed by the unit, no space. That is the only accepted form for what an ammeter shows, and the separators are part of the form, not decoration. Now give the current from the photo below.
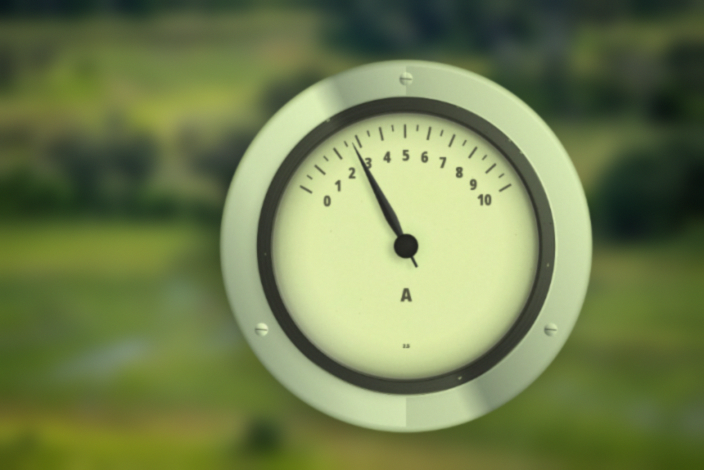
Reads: 2.75A
